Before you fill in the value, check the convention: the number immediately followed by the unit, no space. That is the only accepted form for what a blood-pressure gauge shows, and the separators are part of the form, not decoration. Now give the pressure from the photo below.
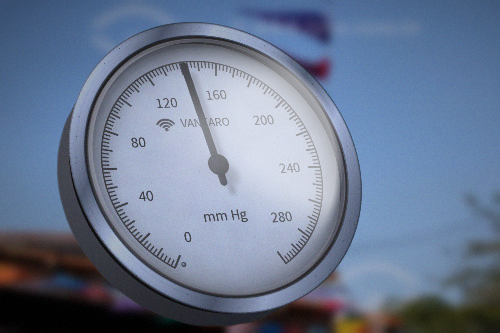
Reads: 140mmHg
